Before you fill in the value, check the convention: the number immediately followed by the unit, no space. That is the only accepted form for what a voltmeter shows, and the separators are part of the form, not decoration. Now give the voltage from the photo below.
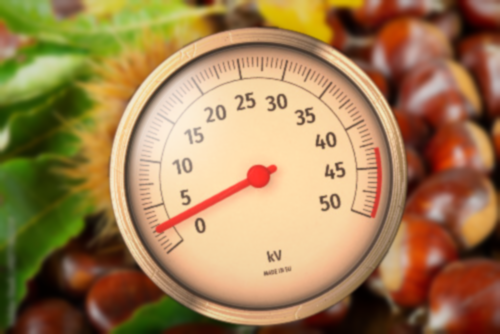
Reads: 2.5kV
